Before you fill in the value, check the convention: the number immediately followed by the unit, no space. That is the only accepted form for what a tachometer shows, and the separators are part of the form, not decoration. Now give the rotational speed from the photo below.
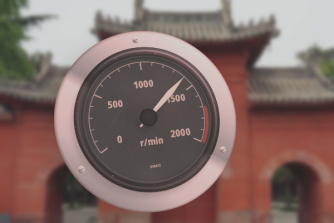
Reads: 1400rpm
